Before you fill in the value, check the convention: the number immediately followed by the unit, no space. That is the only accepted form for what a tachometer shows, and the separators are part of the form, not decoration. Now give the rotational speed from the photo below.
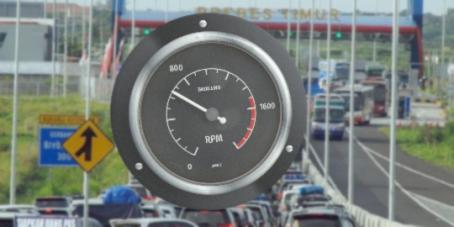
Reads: 650rpm
